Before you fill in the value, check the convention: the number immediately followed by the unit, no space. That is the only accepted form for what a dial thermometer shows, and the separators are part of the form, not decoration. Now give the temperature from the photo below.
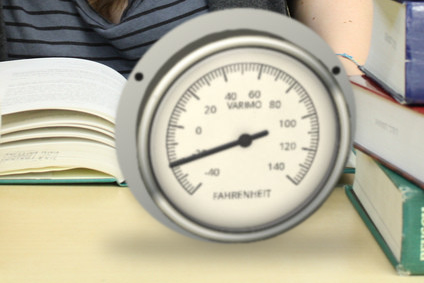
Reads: -20°F
